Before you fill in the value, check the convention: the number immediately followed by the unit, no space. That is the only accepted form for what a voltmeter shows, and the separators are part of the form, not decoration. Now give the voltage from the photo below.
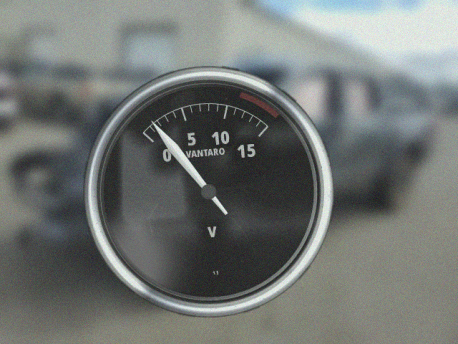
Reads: 1.5V
